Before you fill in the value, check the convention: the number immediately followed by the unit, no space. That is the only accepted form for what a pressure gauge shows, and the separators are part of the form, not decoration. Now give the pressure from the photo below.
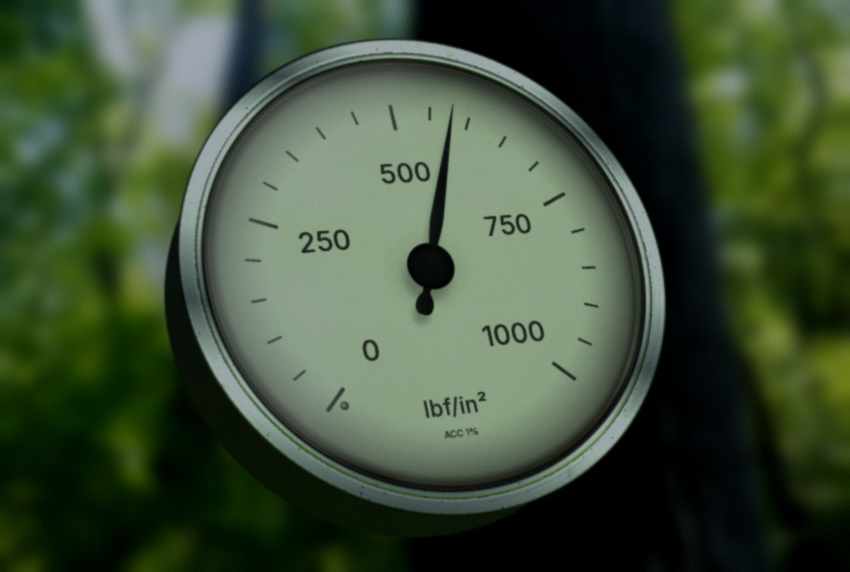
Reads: 575psi
